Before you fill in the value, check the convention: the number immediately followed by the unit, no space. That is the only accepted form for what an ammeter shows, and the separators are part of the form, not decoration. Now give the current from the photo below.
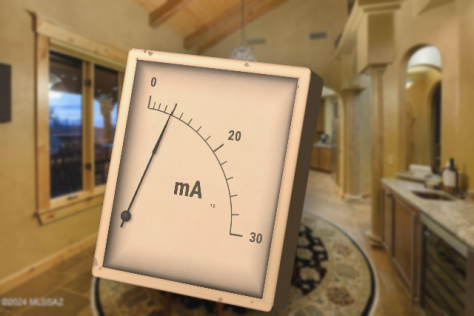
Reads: 10mA
